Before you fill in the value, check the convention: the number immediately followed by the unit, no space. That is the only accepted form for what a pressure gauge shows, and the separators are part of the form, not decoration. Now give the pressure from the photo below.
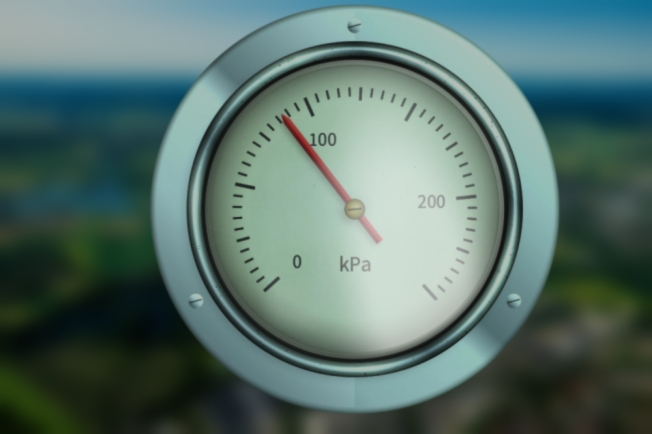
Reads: 87.5kPa
